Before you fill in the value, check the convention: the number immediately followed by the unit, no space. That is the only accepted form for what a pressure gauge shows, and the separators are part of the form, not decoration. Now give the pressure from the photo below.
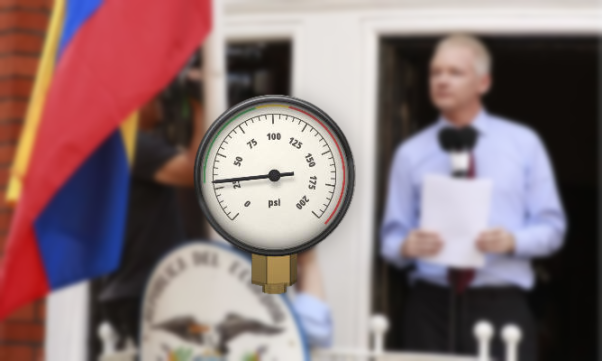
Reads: 30psi
